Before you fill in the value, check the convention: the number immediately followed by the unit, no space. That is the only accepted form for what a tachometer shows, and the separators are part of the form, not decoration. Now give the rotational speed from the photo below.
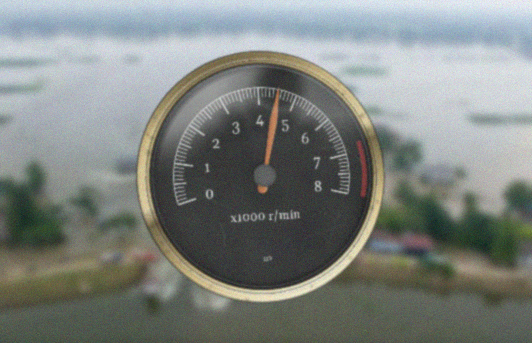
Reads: 4500rpm
